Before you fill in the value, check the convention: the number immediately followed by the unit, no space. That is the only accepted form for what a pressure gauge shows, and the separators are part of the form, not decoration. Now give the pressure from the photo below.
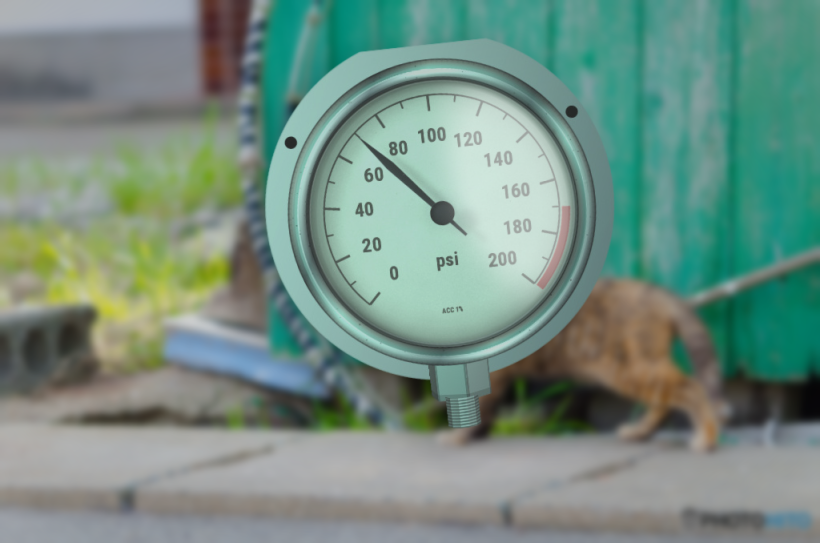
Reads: 70psi
